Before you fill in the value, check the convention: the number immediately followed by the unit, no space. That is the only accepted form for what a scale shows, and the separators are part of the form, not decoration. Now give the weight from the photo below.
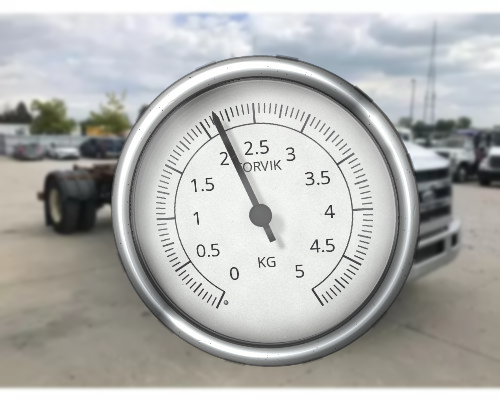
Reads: 2.15kg
